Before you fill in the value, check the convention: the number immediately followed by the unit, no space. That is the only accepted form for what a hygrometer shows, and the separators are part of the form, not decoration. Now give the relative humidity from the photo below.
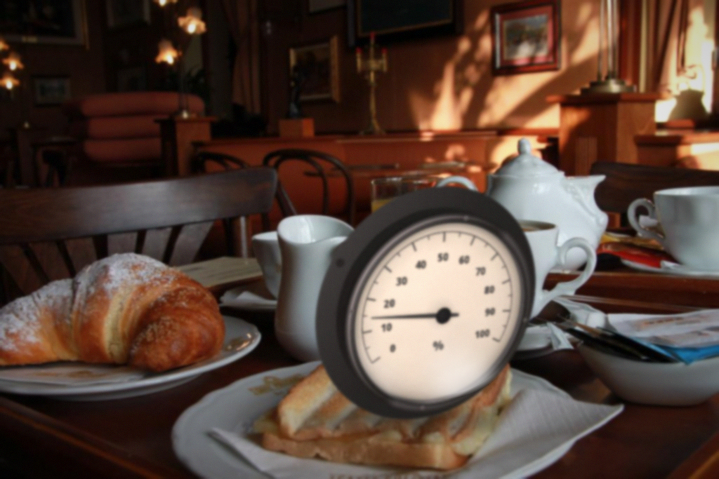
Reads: 15%
